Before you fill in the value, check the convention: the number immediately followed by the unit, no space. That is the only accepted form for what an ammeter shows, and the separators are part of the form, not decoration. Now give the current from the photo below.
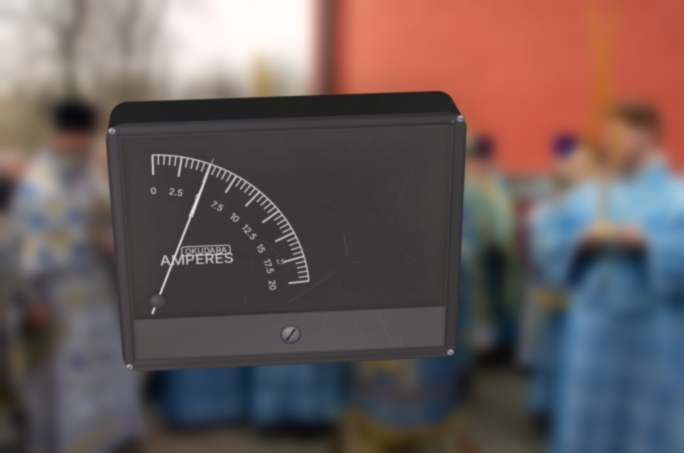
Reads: 5A
